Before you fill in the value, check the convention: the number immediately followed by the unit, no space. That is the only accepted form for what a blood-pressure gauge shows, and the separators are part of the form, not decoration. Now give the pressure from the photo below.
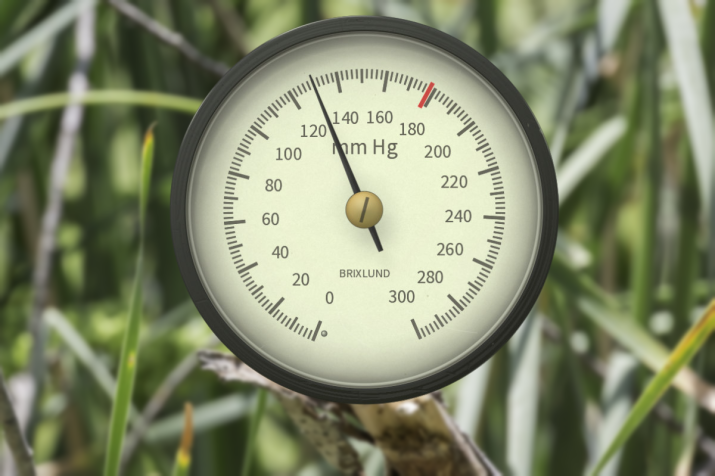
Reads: 130mmHg
